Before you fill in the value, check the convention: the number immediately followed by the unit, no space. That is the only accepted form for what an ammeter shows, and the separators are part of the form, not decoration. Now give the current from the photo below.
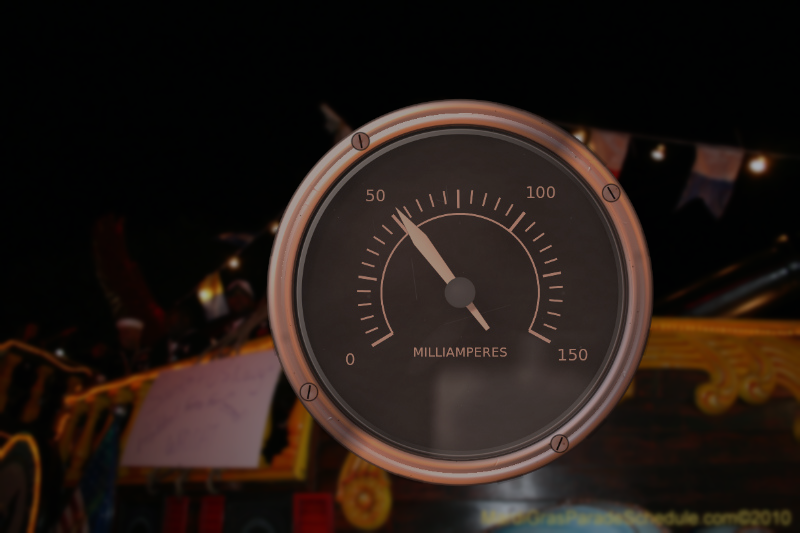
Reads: 52.5mA
